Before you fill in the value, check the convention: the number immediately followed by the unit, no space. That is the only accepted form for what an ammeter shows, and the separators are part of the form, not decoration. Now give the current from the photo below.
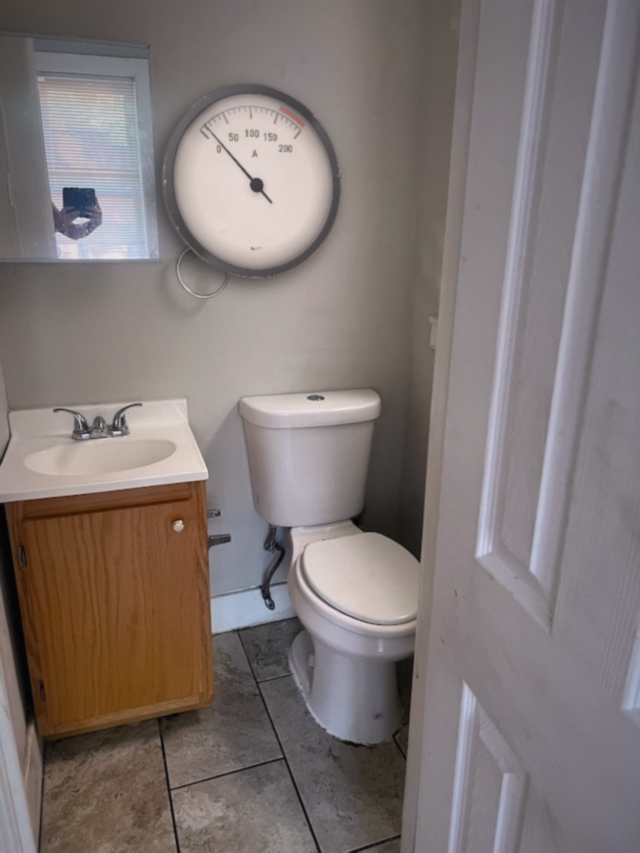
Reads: 10A
